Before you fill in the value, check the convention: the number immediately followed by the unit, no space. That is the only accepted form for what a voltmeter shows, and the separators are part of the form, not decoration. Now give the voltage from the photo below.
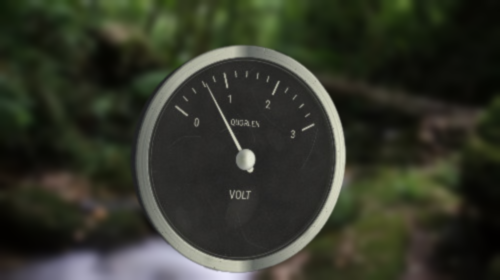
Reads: 0.6V
